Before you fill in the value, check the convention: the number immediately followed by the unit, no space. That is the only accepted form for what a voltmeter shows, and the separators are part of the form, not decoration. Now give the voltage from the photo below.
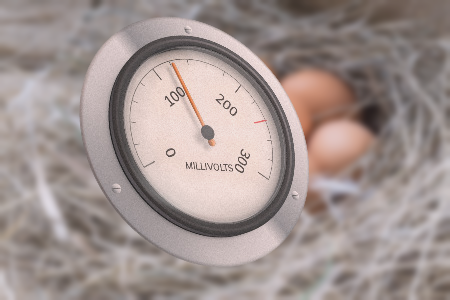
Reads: 120mV
